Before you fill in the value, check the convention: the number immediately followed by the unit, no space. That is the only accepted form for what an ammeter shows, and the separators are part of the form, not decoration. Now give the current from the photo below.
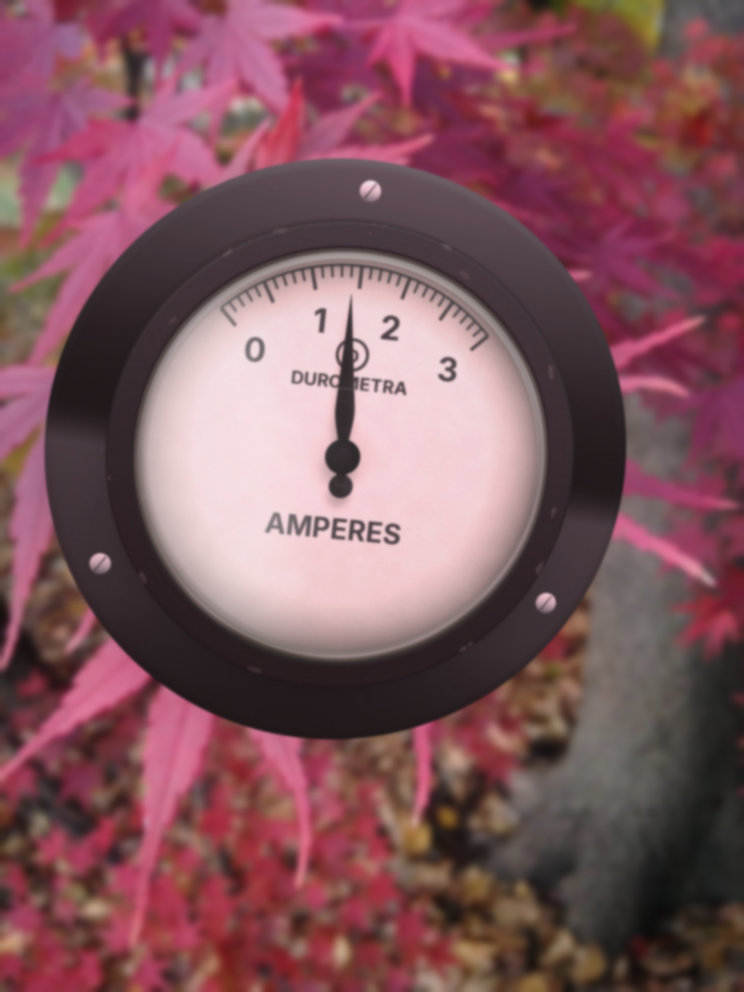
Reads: 1.4A
